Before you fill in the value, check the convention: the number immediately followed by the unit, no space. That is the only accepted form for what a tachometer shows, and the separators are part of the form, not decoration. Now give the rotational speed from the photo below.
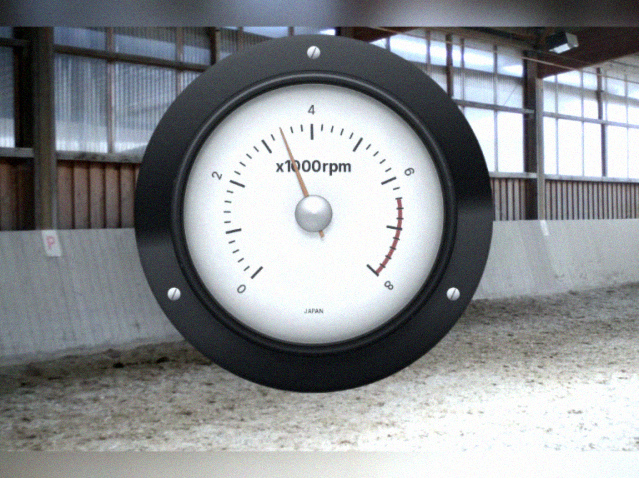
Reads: 3400rpm
